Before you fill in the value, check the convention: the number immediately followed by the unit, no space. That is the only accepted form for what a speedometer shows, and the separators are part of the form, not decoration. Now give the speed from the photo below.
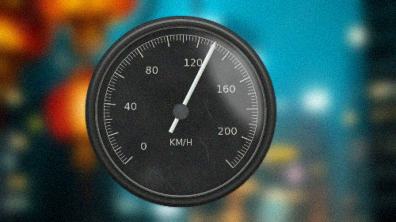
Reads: 130km/h
